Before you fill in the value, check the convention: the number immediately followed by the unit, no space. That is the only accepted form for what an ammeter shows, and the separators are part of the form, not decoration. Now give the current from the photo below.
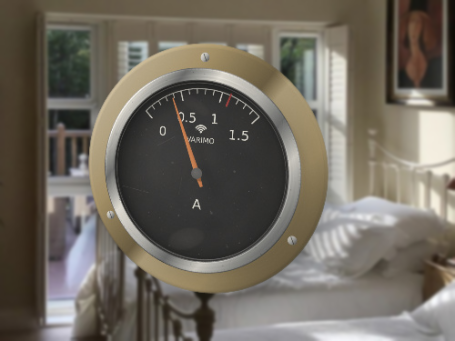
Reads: 0.4A
